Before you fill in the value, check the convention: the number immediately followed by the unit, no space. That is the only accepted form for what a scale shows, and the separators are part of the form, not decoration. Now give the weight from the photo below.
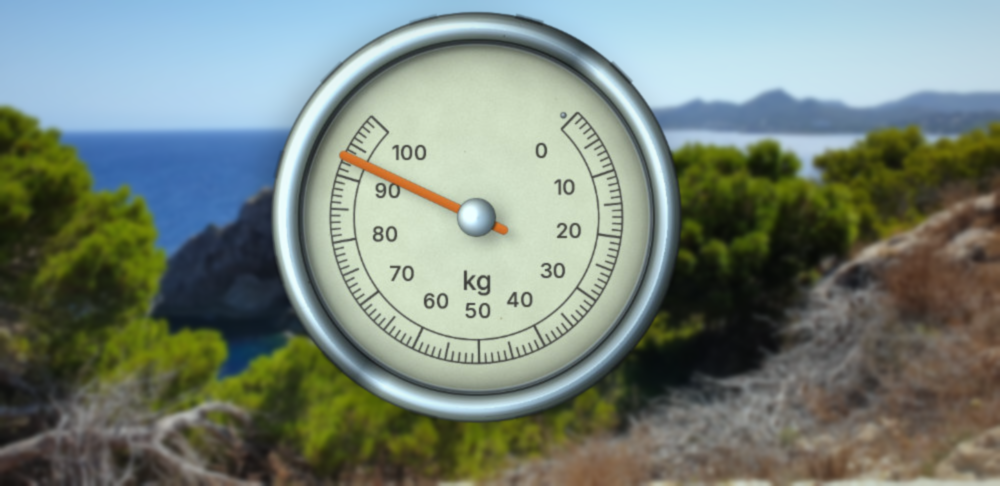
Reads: 93kg
